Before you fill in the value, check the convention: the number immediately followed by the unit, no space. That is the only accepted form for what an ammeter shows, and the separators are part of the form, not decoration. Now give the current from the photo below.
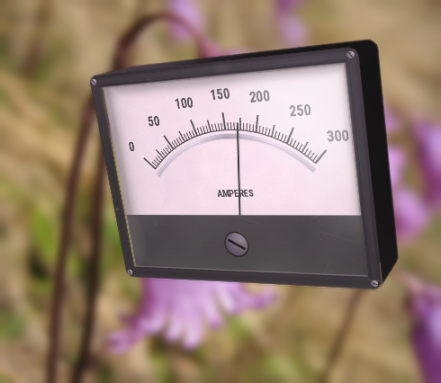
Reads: 175A
